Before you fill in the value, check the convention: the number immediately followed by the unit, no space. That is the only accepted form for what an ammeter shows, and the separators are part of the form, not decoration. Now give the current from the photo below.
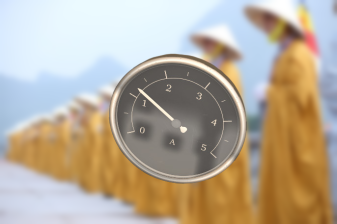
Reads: 1.25A
